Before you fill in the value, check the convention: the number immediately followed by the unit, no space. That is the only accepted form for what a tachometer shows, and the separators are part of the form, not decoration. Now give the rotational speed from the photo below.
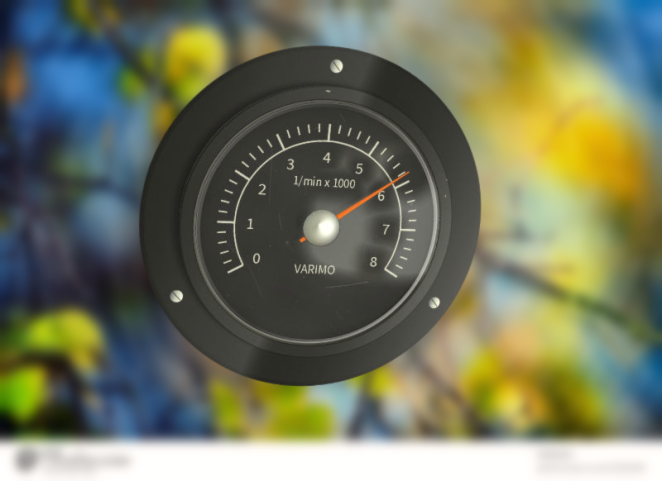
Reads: 5800rpm
